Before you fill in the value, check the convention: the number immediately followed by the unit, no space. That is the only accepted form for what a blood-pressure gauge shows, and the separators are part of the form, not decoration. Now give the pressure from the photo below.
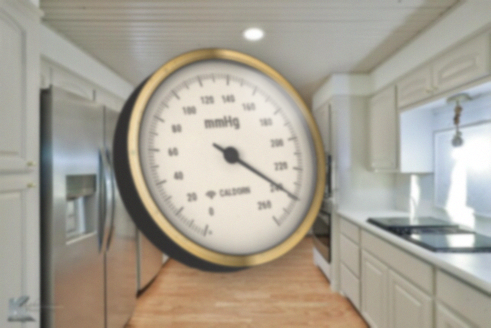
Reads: 240mmHg
